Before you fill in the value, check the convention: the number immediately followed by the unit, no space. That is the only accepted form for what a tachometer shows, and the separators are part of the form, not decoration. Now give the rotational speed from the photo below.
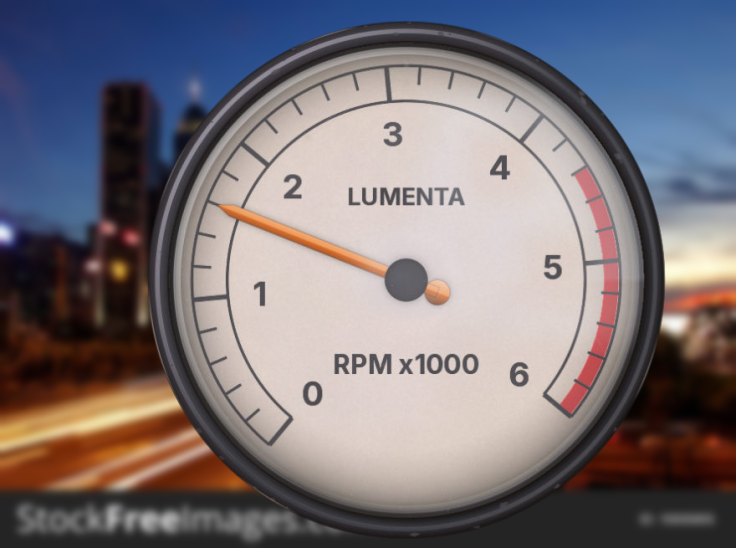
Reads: 1600rpm
